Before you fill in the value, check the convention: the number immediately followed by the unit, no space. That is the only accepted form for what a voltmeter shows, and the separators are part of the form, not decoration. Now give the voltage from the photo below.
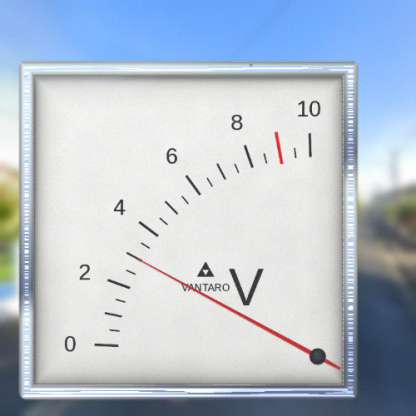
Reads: 3V
